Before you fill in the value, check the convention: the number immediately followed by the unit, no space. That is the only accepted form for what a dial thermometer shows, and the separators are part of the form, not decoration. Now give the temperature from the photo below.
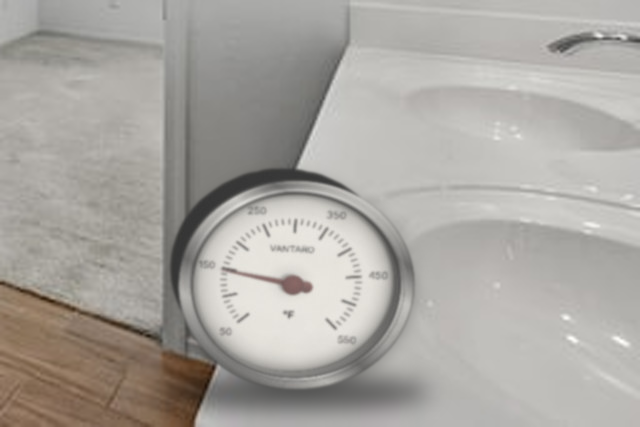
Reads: 150°F
